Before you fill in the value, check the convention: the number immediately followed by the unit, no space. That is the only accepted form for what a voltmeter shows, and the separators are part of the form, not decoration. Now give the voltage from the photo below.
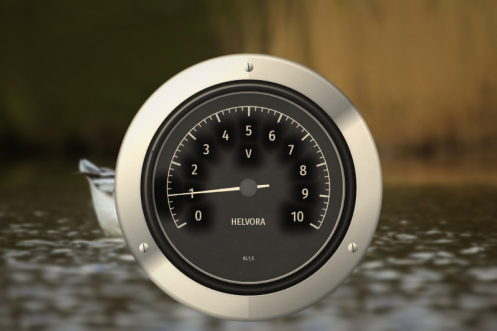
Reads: 1V
